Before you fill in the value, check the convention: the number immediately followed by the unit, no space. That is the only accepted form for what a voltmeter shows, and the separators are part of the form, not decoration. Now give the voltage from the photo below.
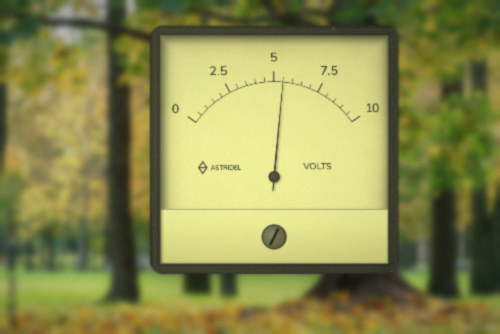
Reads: 5.5V
